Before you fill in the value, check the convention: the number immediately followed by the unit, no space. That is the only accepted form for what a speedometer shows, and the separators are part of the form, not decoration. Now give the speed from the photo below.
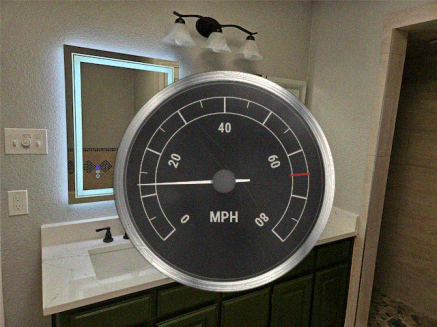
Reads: 12.5mph
